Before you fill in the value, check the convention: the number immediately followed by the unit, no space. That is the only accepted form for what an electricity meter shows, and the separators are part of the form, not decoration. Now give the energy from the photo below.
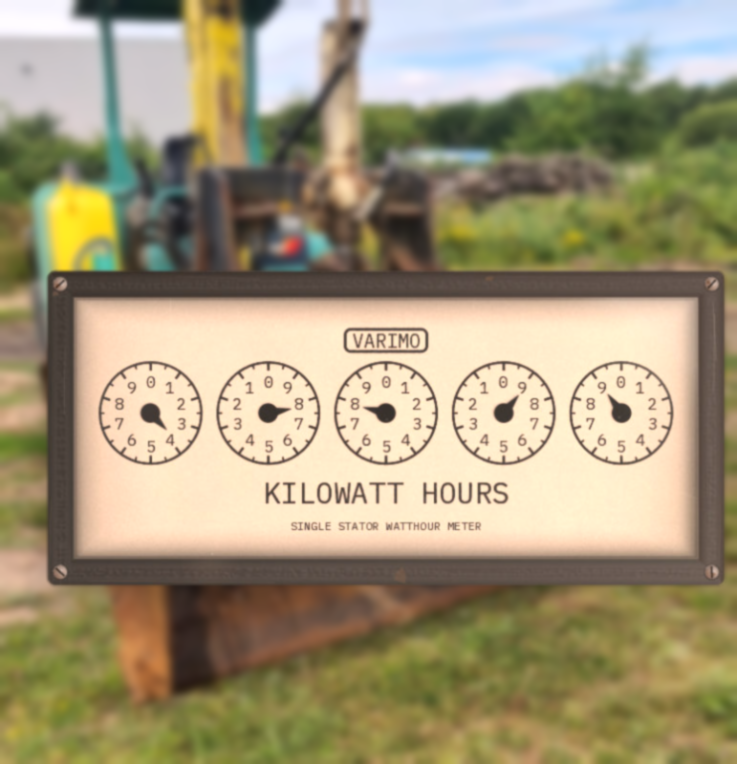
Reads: 37789kWh
